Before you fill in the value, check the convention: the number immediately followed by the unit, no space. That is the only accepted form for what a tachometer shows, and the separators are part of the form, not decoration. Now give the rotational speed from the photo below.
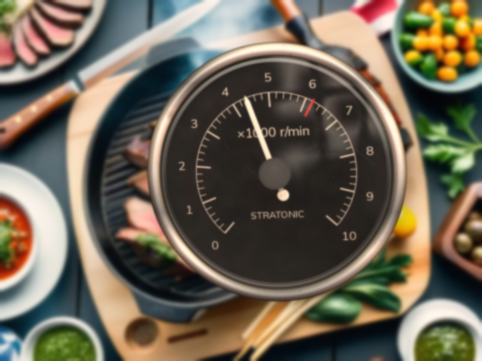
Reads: 4400rpm
